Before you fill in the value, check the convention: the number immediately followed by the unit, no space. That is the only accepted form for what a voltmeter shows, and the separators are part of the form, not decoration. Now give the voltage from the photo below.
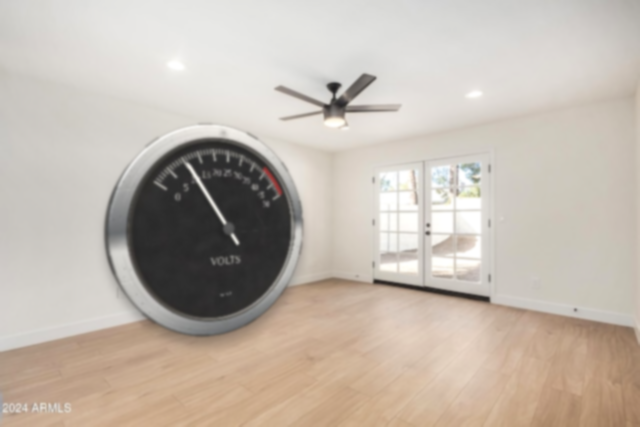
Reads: 10V
